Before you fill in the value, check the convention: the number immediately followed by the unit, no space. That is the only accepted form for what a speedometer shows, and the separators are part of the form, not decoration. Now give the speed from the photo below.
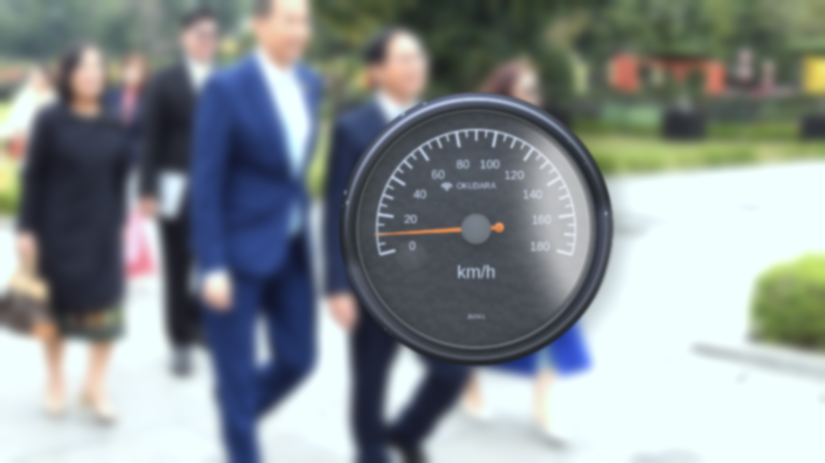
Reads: 10km/h
